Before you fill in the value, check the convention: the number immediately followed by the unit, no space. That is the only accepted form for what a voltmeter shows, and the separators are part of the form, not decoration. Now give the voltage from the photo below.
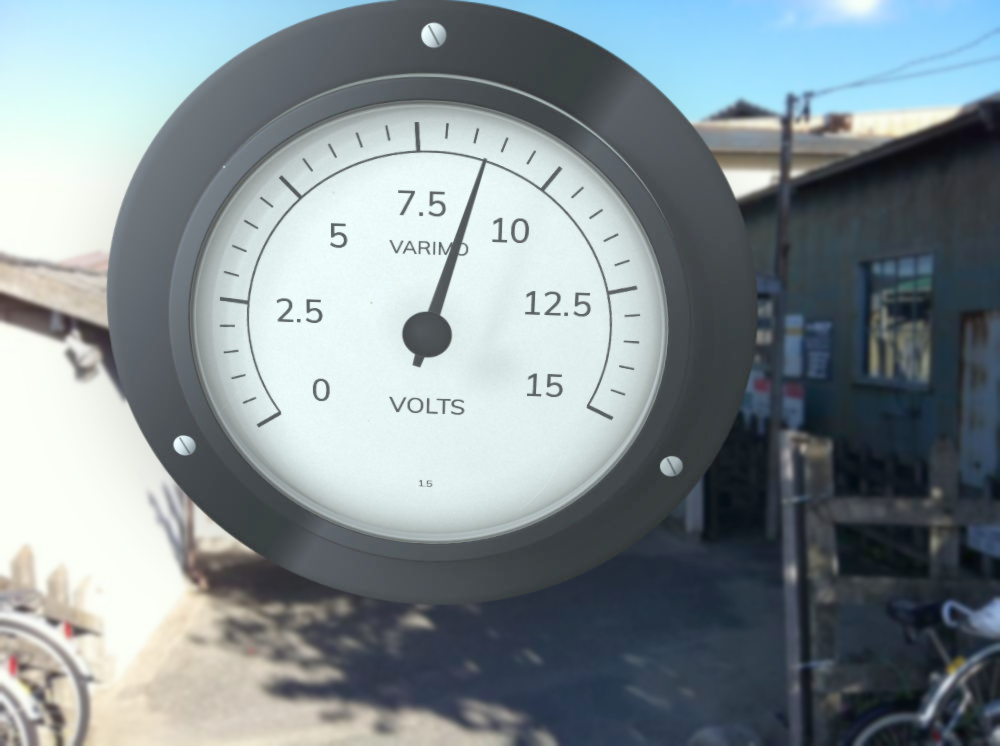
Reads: 8.75V
